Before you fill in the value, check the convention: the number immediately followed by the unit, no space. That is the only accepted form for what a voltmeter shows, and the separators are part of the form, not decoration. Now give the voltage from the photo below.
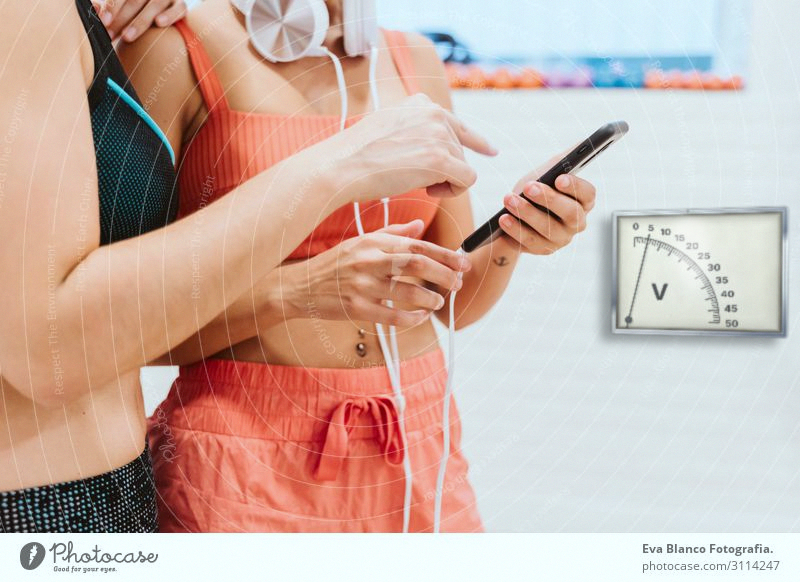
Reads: 5V
